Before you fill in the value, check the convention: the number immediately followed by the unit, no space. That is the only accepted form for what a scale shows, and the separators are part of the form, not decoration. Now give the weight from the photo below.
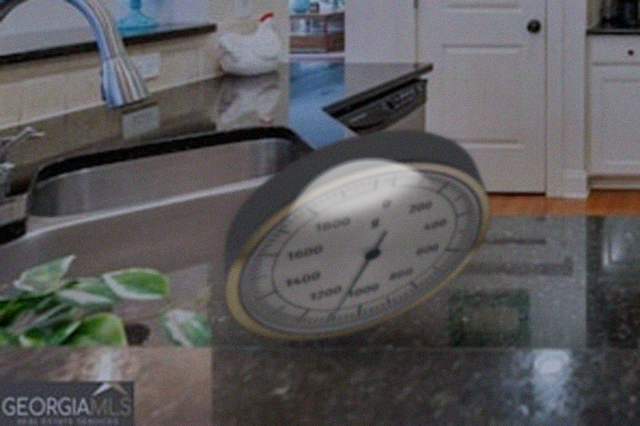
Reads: 1100g
